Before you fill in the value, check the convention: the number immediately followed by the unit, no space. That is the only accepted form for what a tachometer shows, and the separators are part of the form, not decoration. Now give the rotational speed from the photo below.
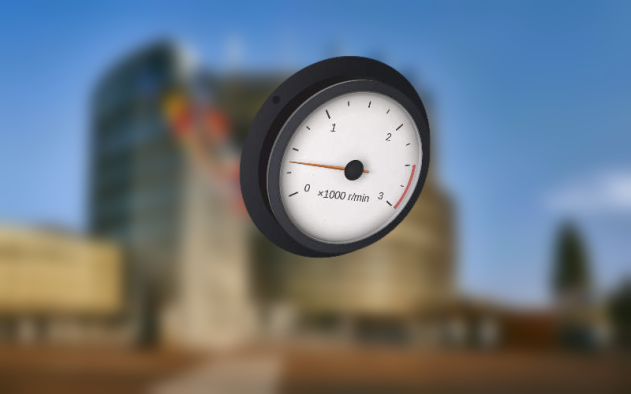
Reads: 375rpm
